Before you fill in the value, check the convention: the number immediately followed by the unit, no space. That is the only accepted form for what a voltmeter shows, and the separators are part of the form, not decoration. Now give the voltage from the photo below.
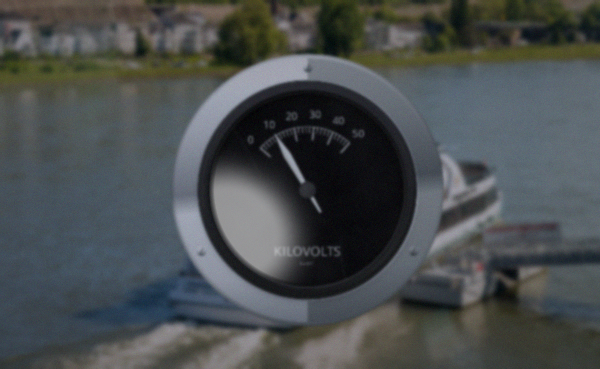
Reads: 10kV
